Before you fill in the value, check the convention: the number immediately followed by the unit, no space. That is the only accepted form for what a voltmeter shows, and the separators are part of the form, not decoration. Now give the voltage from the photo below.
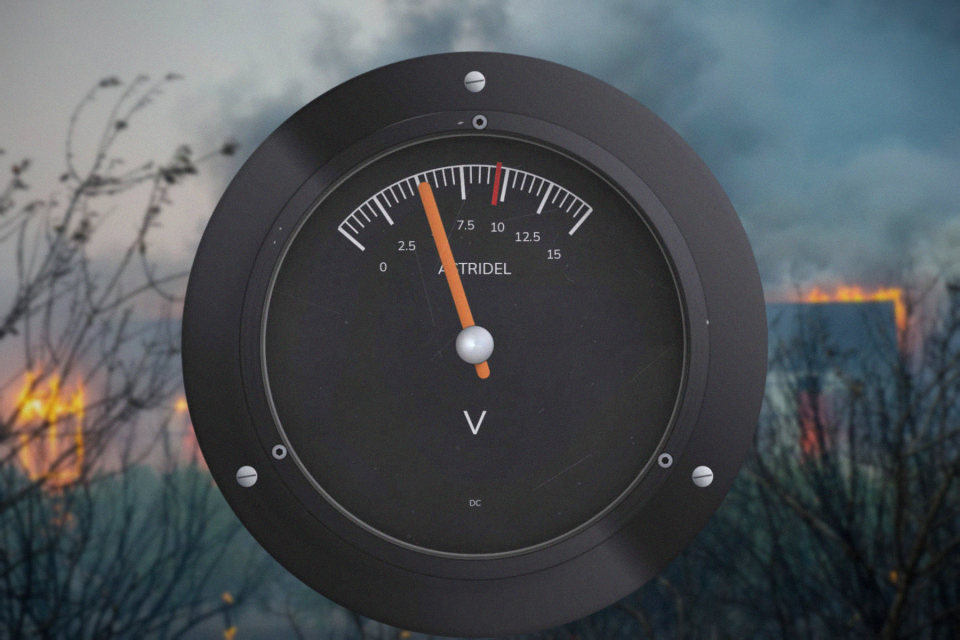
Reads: 5.25V
